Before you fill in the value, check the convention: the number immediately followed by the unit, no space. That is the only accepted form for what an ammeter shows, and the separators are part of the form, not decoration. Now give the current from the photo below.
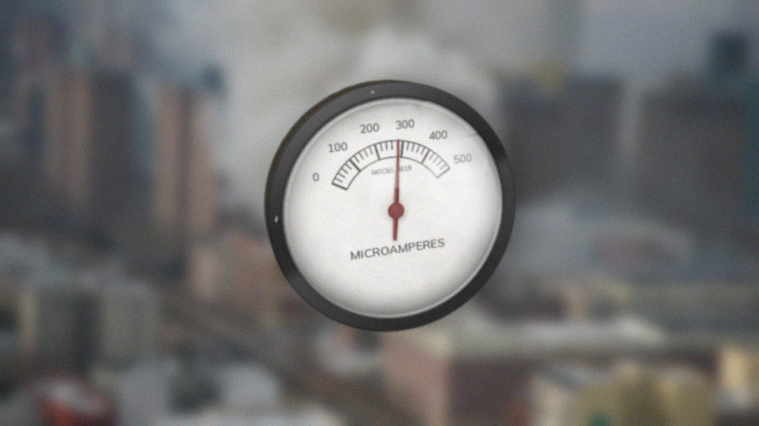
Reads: 280µA
